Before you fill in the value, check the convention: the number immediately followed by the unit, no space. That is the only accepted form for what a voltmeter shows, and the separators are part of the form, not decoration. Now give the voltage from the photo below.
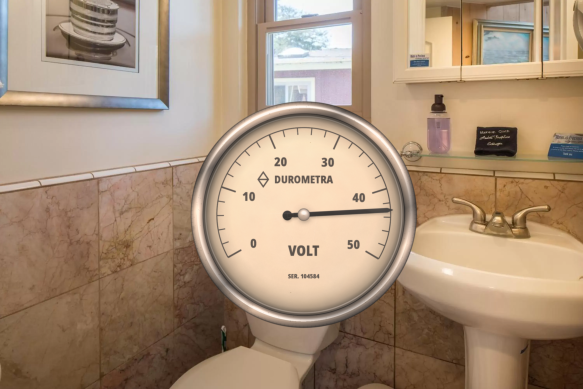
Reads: 43V
